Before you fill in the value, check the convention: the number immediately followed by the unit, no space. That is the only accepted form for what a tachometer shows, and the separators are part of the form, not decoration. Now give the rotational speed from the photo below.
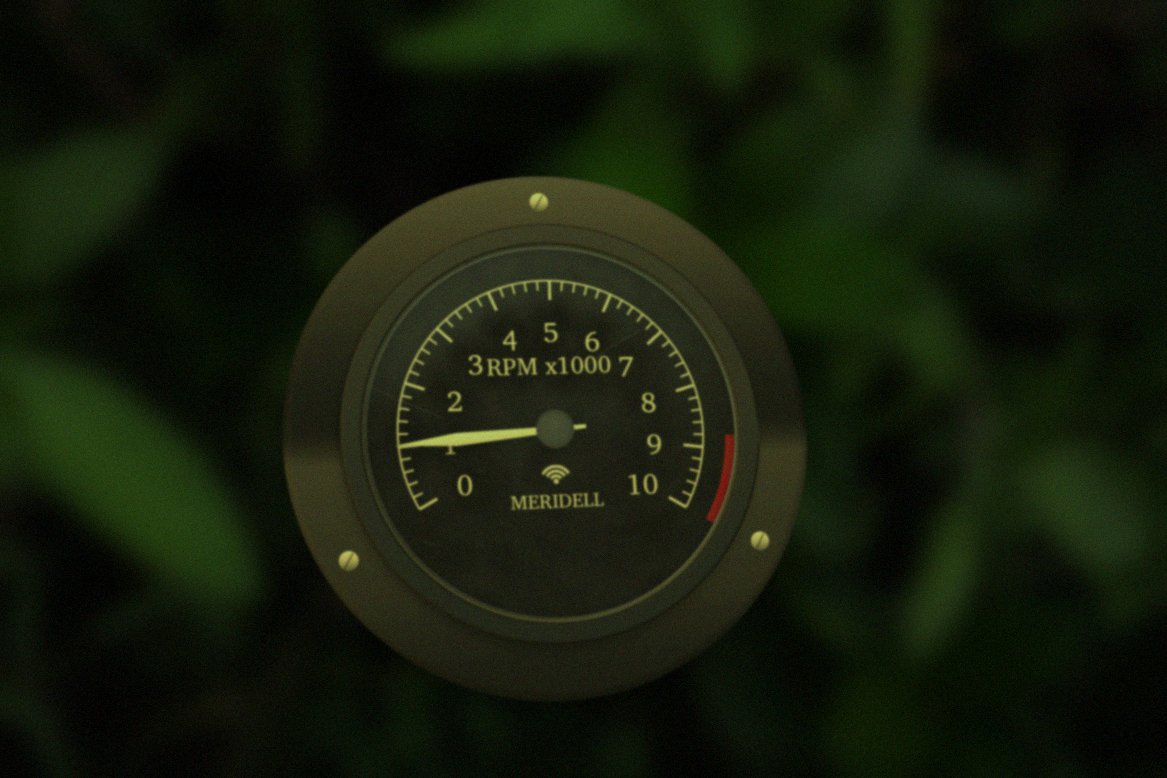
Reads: 1000rpm
